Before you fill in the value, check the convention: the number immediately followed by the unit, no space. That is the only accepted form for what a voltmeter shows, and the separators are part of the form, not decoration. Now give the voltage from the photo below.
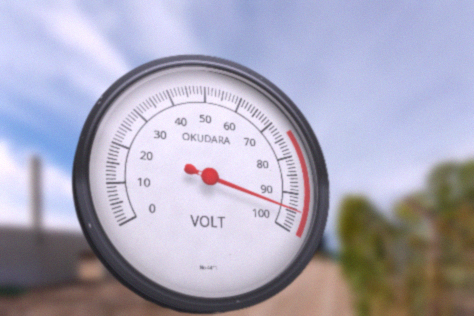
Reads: 95V
